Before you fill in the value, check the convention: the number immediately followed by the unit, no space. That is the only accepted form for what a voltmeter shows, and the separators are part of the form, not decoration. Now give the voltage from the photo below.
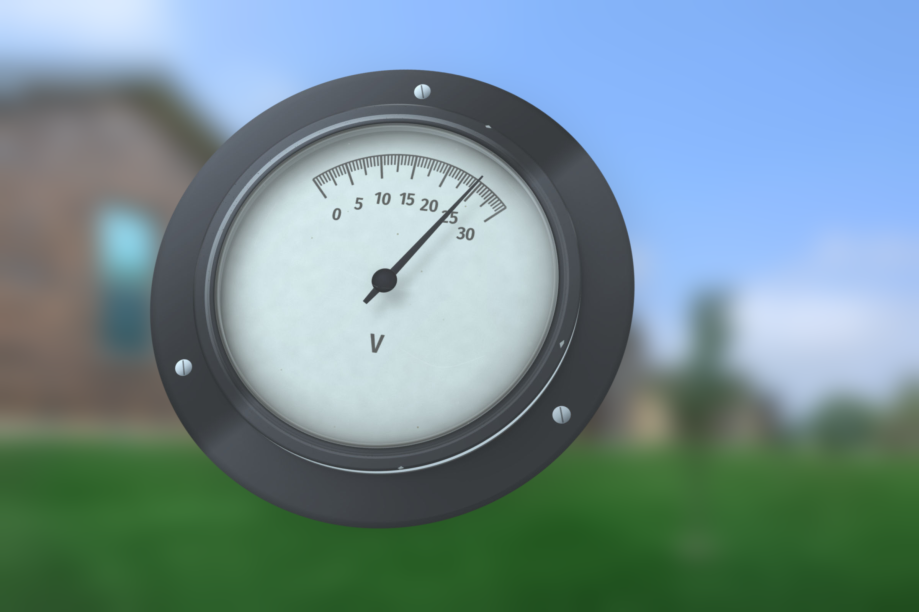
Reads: 25V
